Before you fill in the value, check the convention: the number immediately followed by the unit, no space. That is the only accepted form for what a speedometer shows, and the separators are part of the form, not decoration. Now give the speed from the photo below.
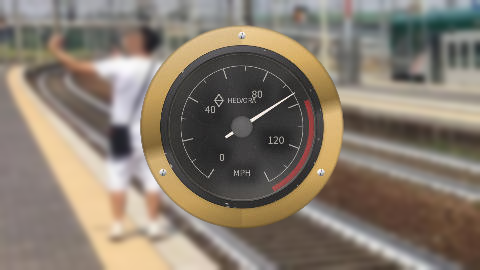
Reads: 95mph
